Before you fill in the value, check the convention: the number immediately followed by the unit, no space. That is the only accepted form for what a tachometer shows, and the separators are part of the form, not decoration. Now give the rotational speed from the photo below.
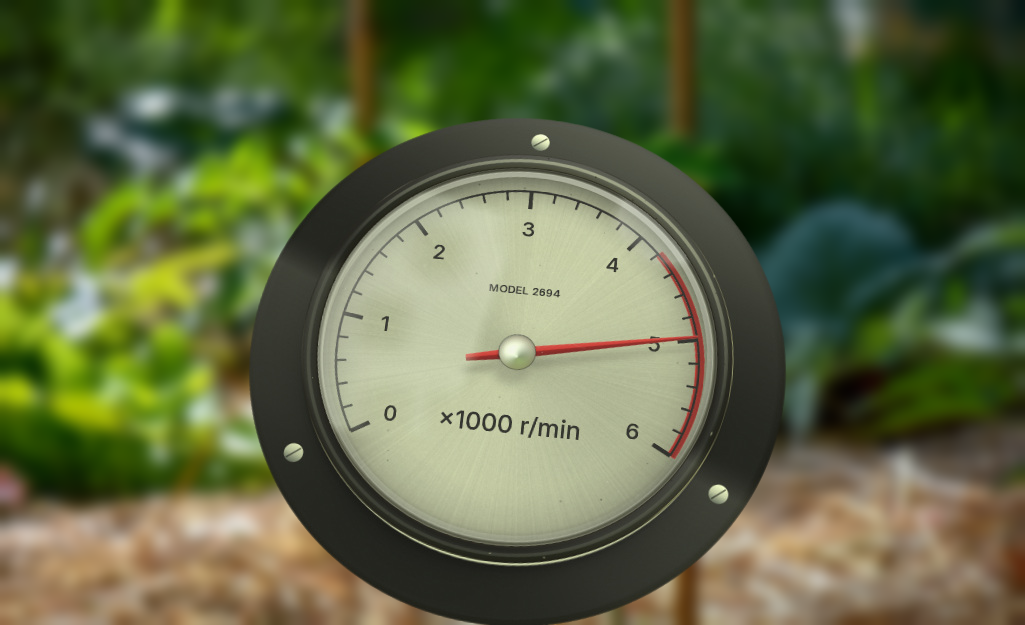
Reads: 5000rpm
